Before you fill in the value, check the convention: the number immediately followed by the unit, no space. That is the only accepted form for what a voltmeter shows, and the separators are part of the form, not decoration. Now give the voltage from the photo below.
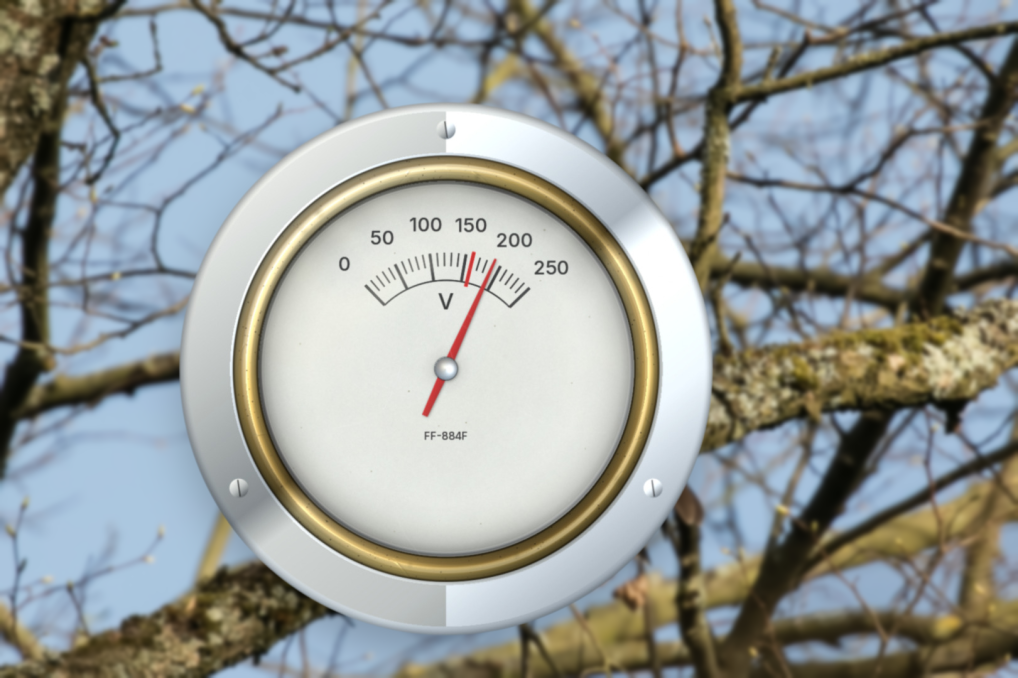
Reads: 190V
